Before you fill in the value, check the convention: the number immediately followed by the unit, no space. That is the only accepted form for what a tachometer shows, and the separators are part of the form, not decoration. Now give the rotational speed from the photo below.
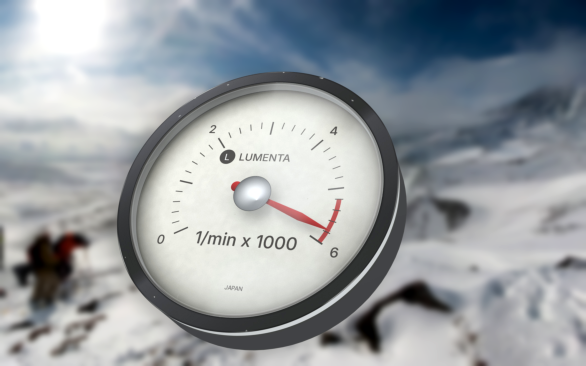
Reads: 5800rpm
